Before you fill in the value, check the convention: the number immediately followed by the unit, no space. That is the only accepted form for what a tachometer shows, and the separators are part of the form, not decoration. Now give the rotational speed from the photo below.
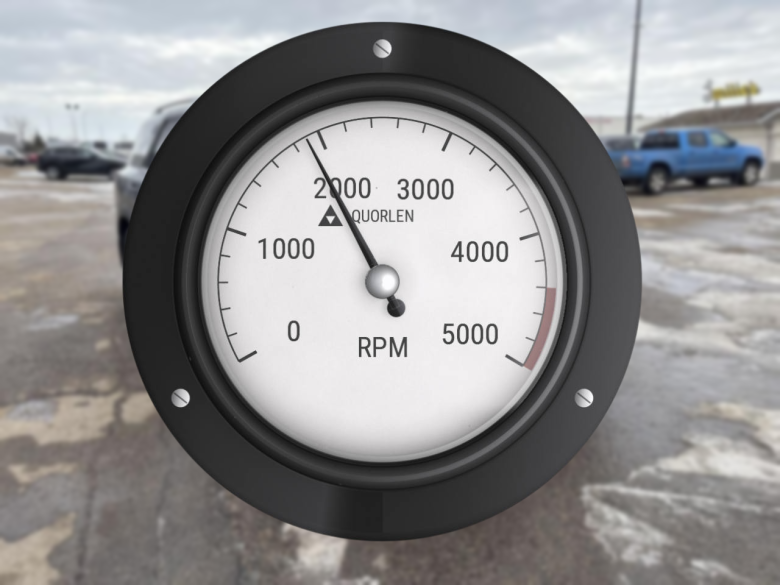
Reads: 1900rpm
